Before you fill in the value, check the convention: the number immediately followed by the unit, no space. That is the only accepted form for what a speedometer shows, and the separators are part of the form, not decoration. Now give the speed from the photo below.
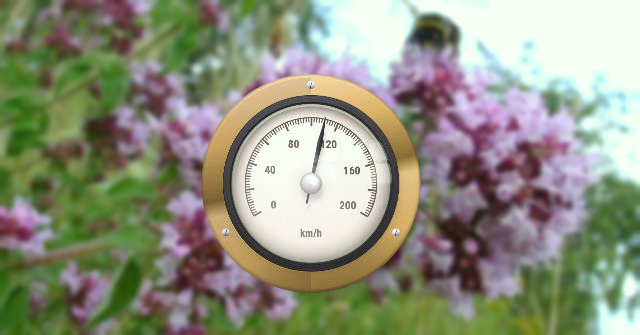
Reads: 110km/h
